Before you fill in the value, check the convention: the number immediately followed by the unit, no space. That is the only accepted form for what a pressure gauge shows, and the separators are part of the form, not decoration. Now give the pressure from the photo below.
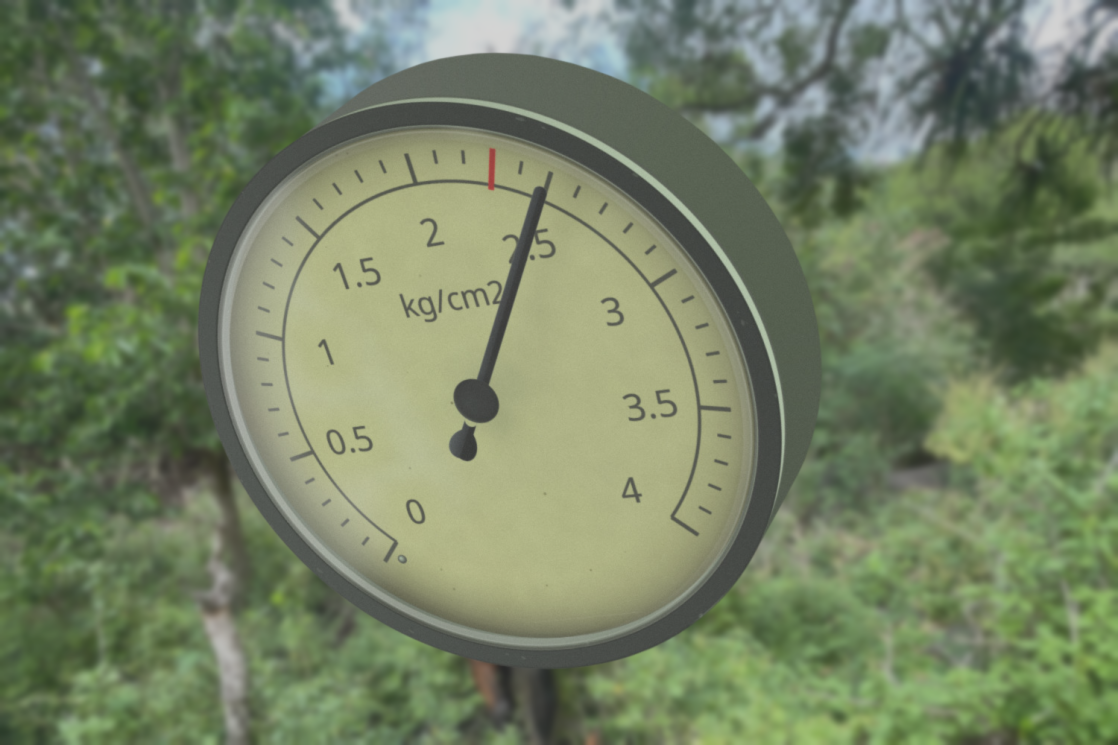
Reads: 2.5kg/cm²
